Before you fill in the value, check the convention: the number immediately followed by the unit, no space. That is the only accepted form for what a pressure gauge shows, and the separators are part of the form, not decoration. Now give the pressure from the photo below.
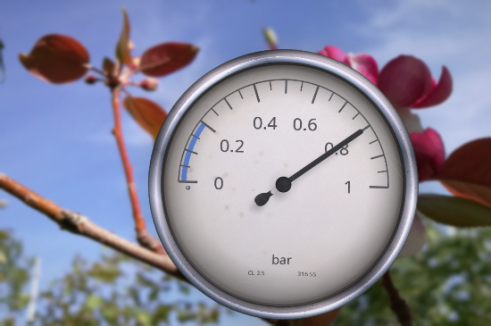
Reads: 0.8bar
